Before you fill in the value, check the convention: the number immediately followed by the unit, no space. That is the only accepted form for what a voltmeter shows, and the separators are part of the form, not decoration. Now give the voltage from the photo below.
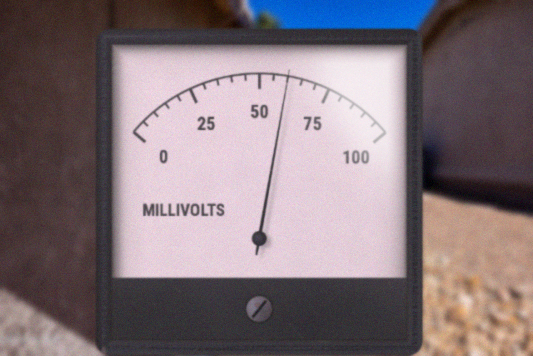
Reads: 60mV
